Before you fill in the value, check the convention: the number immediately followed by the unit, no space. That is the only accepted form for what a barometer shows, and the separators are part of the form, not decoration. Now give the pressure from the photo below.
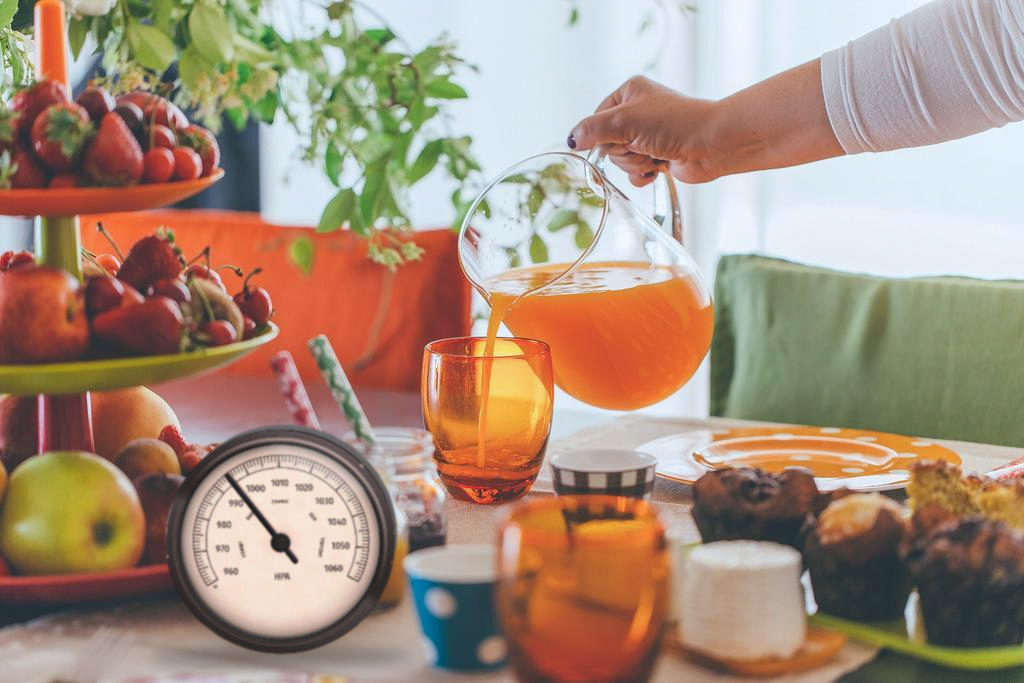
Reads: 995hPa
